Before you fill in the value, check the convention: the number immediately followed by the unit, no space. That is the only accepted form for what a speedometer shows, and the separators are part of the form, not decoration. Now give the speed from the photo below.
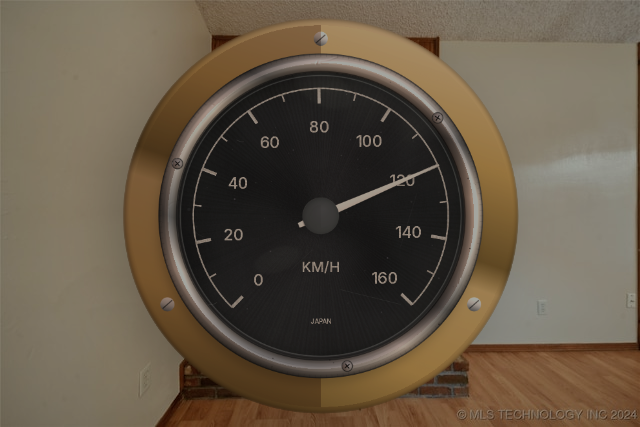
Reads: 120km/h
